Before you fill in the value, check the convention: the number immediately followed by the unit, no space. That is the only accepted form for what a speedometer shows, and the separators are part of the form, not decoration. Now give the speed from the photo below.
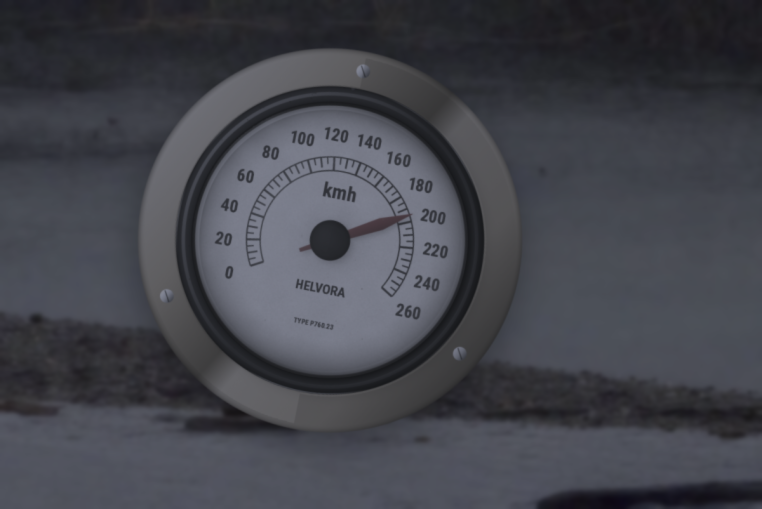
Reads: 195km/h
